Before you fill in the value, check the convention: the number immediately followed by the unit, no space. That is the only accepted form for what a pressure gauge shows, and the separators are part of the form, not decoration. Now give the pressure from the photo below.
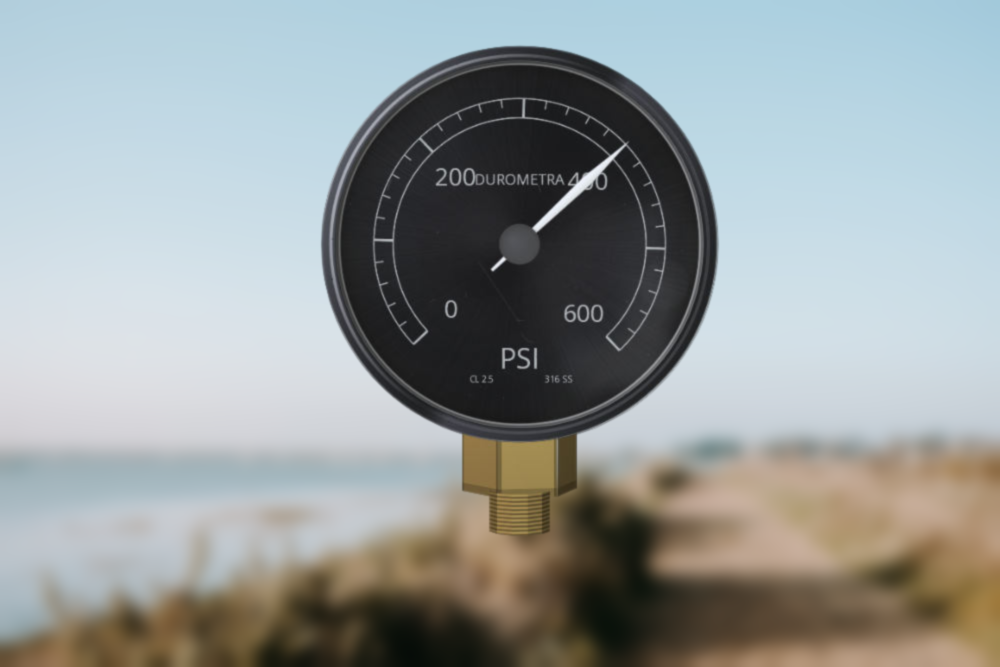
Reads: 400psi
